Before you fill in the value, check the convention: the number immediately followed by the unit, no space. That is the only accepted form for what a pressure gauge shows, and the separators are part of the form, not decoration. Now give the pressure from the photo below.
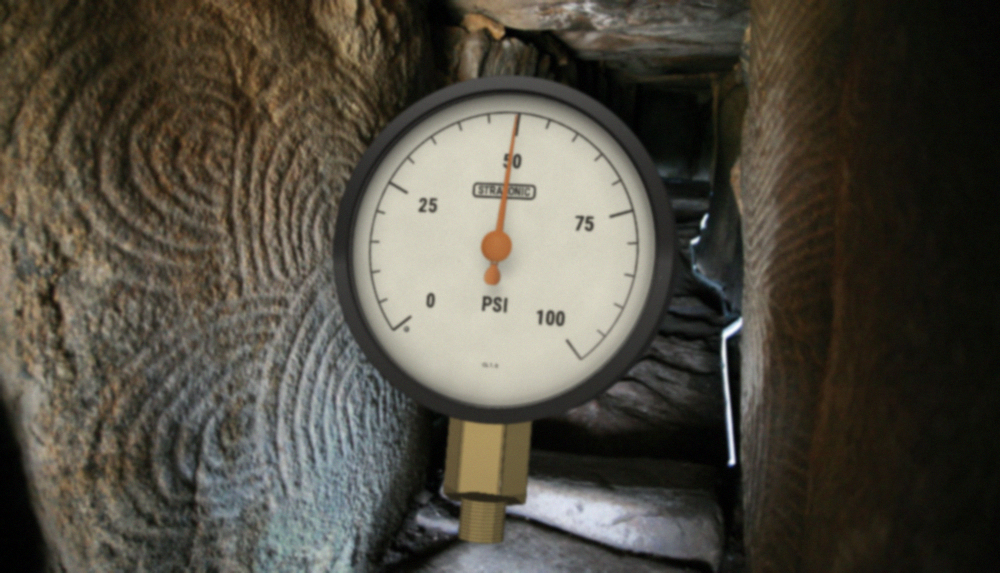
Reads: 50psi
